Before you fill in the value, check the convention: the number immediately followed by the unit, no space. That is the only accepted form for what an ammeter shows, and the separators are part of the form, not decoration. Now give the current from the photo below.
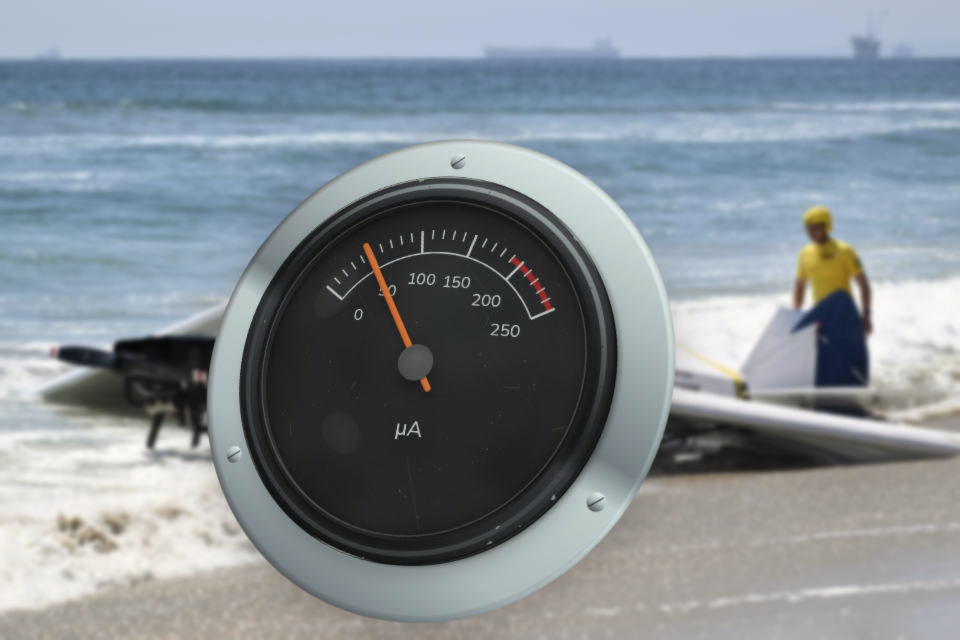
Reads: 50µA
